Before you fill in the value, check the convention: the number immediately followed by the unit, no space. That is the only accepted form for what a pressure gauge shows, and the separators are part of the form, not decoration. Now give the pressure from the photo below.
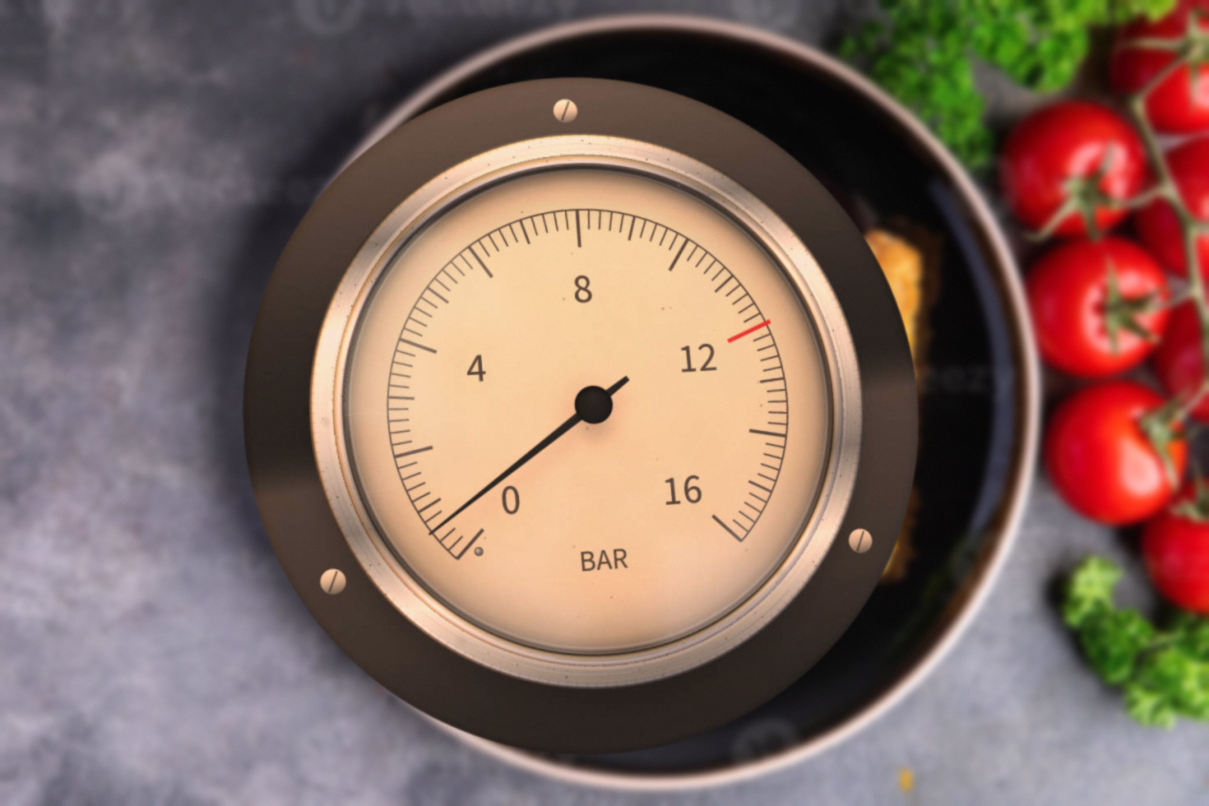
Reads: 0.6bar
